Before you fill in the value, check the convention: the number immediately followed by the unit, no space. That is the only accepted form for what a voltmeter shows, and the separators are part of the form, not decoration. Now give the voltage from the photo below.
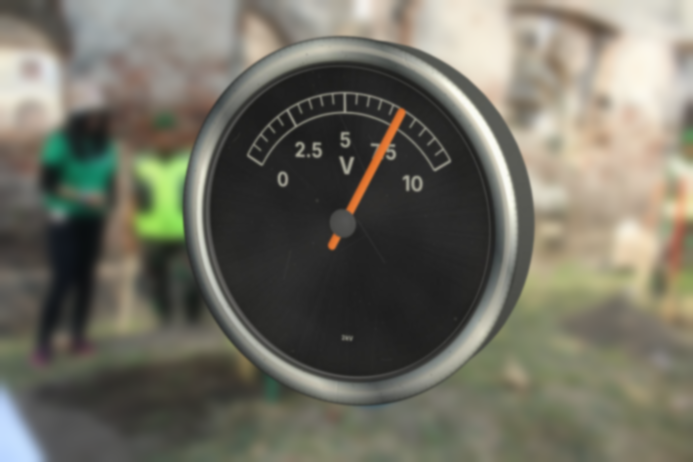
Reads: 7.5V
